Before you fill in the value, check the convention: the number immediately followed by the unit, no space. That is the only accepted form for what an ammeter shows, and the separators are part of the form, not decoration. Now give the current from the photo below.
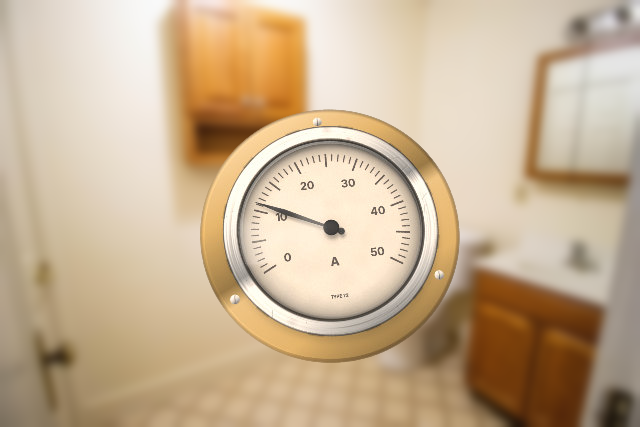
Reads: 11A
